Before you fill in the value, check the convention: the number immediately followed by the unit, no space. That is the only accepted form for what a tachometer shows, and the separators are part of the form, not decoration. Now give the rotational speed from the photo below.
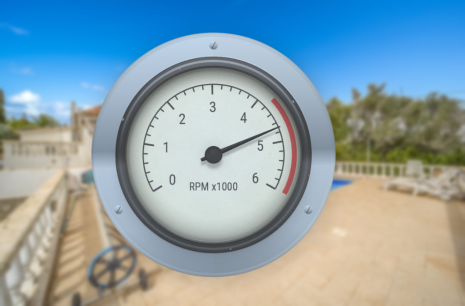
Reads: 4700rpm
